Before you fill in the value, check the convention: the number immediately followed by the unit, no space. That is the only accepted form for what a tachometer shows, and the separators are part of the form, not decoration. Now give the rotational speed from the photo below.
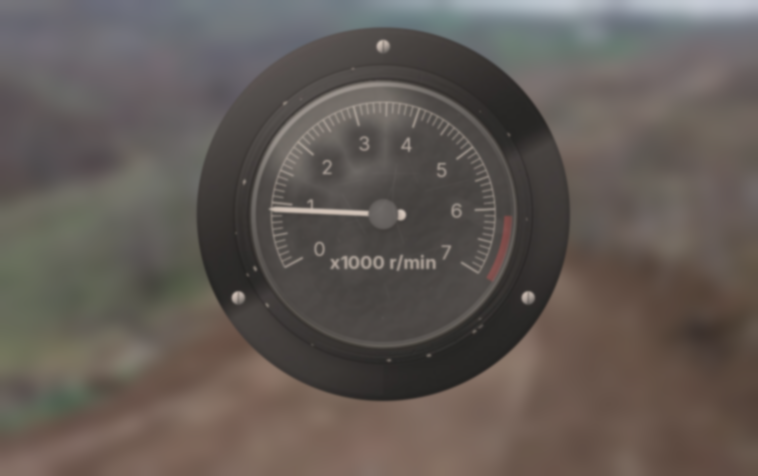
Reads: 900rpm
